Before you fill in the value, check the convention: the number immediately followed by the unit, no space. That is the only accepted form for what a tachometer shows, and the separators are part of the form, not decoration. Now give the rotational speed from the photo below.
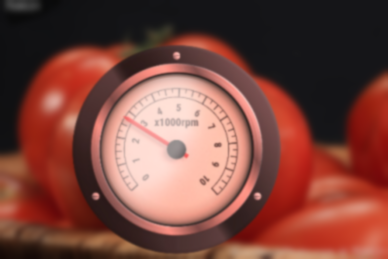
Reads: 2750rpm
